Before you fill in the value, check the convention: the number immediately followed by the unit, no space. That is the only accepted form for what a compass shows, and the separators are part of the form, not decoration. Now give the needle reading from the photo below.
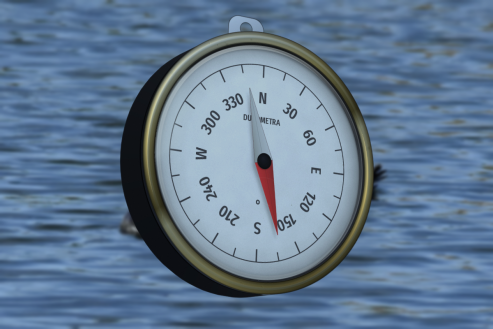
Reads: 165°
